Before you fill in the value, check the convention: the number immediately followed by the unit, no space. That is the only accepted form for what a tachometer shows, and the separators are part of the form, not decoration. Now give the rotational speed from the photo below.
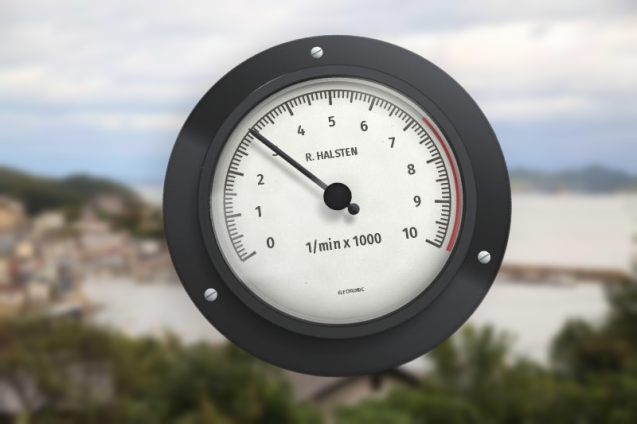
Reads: 3000rpm
